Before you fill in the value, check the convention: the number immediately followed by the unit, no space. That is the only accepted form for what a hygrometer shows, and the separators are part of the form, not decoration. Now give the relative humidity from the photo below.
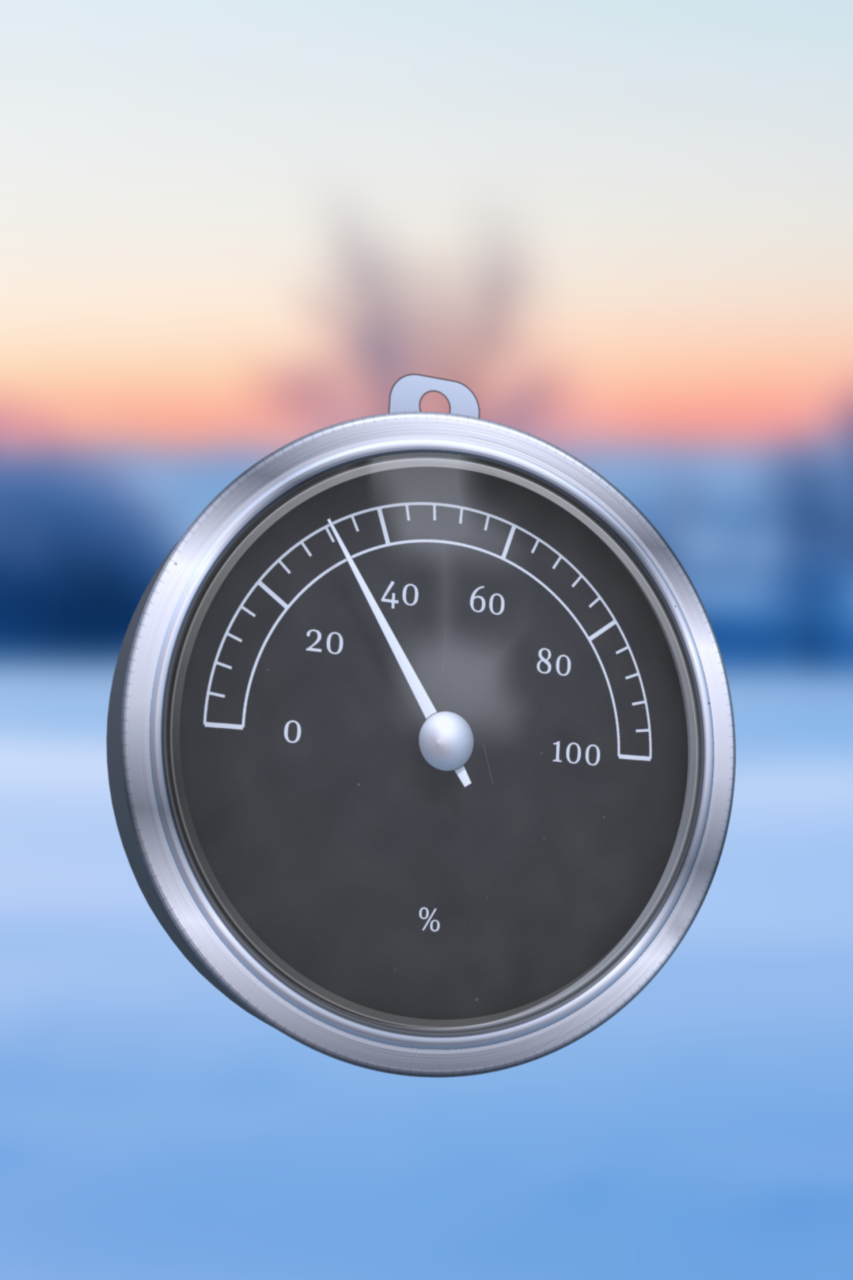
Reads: 32%
